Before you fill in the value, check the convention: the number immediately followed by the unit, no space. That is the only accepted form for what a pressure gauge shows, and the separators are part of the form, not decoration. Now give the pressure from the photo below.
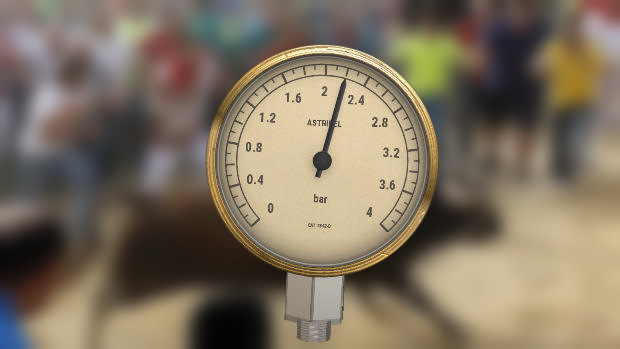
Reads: 2.2bar
